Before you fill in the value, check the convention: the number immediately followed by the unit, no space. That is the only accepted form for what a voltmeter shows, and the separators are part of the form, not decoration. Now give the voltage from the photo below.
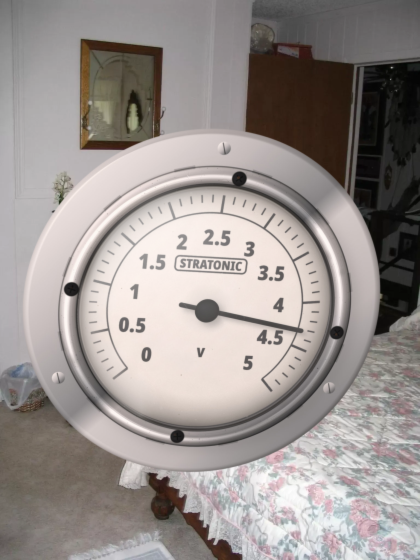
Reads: 4.3V
